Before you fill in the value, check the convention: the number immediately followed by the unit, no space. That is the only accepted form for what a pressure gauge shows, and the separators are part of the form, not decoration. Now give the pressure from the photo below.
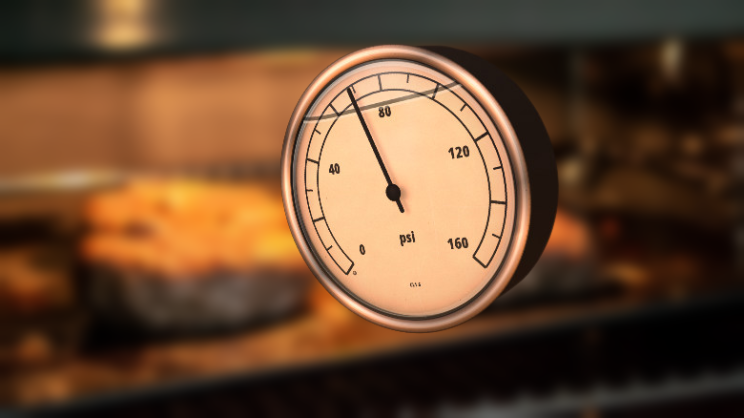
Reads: 70psi
